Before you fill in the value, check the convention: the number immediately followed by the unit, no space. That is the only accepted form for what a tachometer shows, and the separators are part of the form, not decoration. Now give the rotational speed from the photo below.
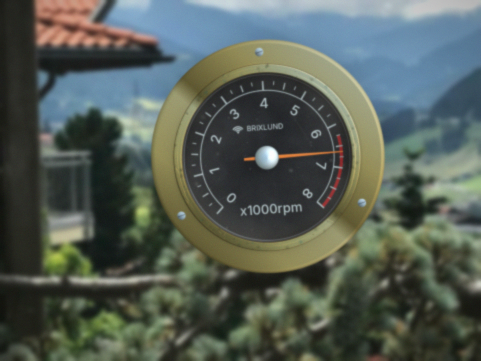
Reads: 6625rpm
